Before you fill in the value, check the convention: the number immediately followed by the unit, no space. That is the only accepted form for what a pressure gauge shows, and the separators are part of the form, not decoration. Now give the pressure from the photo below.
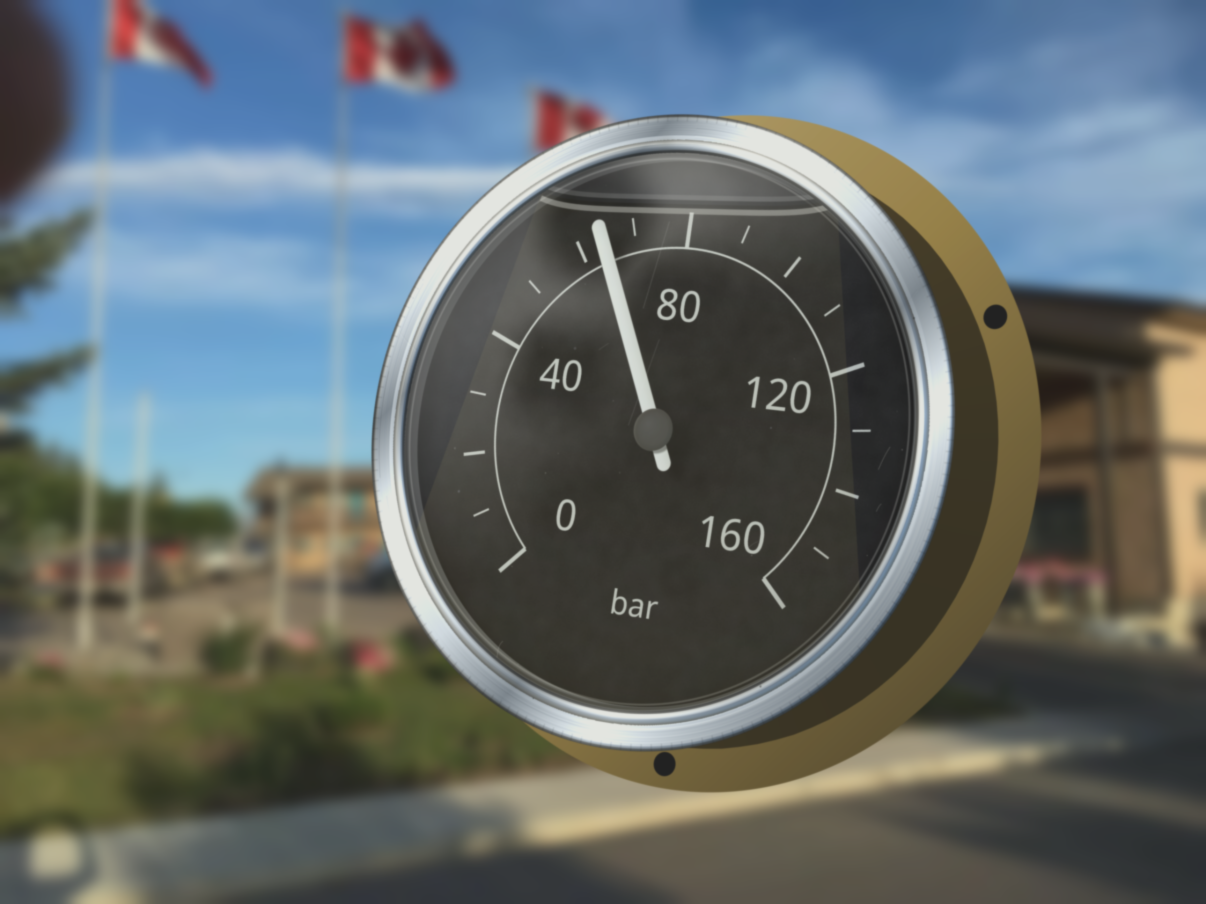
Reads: 65bar
